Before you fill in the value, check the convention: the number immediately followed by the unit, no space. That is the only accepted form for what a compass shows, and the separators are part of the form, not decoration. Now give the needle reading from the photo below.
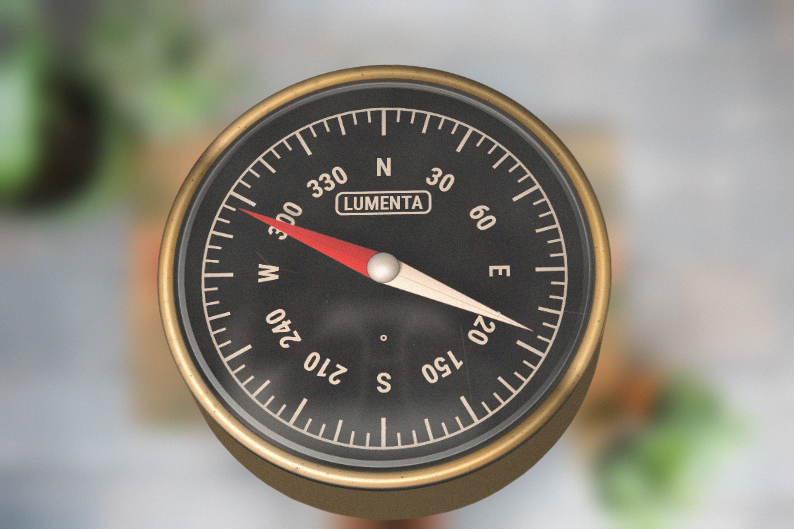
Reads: 295°
